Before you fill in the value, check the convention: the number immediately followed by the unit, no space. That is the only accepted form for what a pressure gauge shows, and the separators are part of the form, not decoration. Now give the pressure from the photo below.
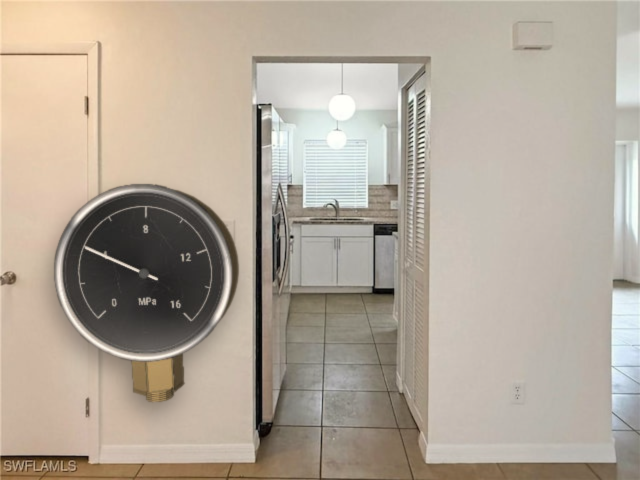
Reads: 4MPa
